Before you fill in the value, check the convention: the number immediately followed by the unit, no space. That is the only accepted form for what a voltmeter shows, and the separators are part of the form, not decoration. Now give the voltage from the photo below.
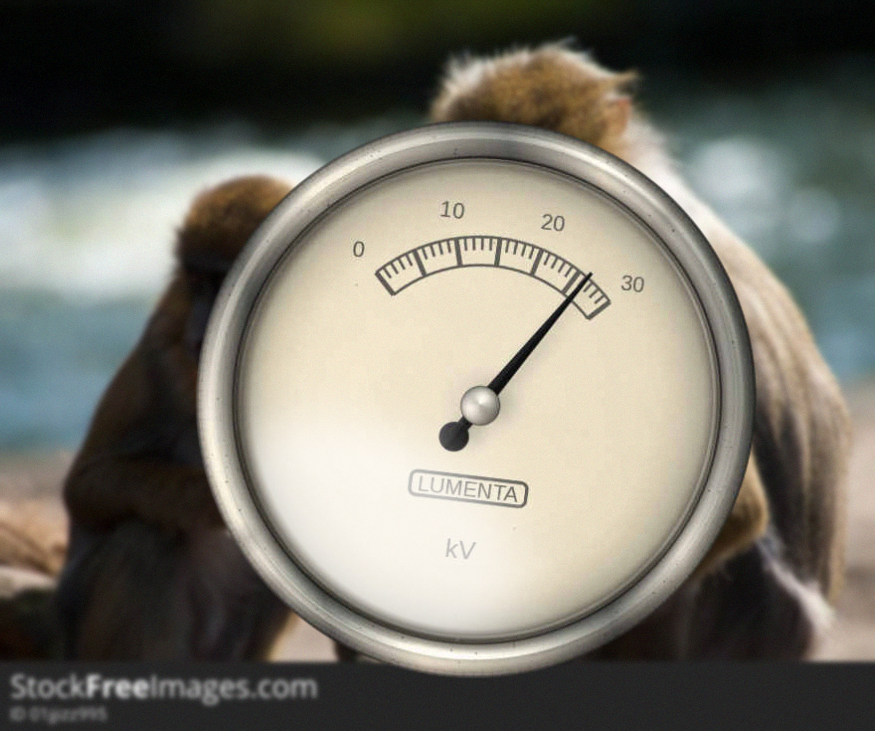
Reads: 26kV
